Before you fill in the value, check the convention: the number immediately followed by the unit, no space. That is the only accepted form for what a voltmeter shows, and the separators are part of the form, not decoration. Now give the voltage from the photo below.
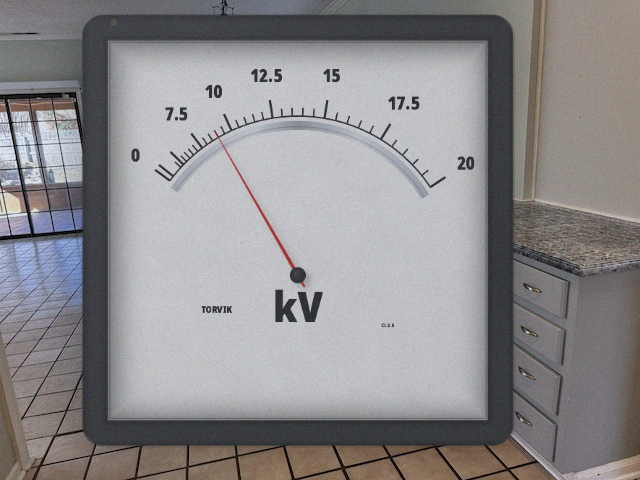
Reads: 9kV
